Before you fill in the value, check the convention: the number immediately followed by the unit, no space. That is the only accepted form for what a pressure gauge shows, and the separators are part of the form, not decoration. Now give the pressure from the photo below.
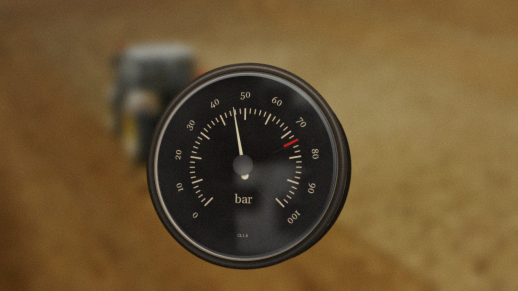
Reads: 46bar
